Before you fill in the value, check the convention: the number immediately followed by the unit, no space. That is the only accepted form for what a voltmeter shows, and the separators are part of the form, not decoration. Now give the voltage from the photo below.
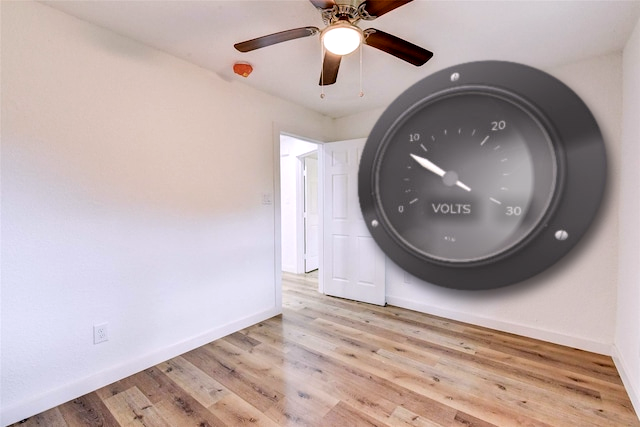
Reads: 8V
